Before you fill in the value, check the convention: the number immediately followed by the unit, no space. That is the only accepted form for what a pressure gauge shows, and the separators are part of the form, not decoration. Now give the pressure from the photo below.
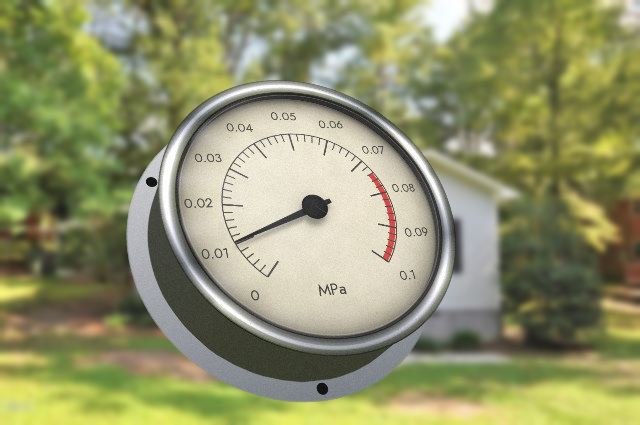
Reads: 0.01MPa
